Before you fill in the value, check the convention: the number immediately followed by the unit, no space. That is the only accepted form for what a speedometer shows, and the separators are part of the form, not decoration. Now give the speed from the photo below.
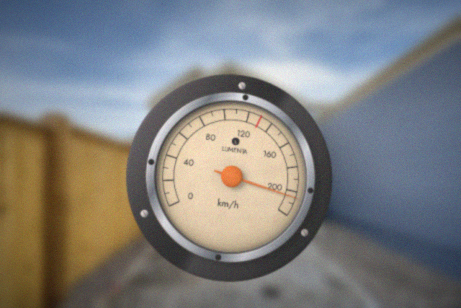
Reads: 205km/h
